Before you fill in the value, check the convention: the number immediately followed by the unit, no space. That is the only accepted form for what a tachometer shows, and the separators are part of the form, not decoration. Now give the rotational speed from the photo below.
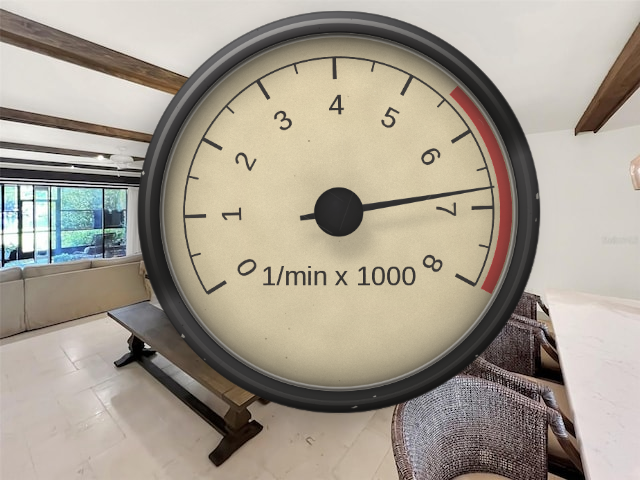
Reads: 6750rpm
